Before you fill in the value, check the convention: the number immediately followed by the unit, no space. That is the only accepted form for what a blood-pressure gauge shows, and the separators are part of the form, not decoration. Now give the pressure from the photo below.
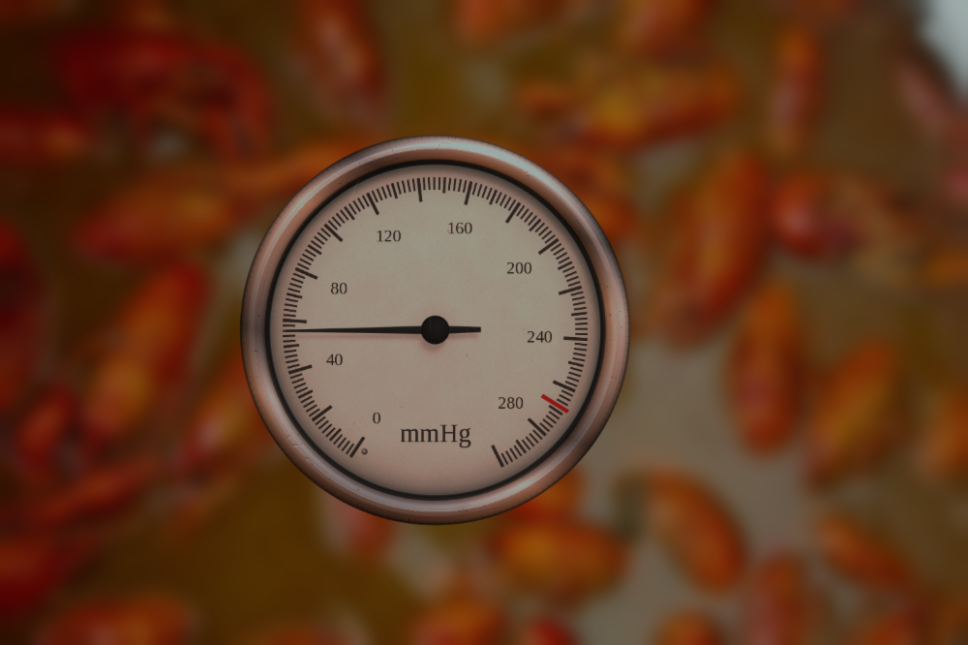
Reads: 56mmHg
